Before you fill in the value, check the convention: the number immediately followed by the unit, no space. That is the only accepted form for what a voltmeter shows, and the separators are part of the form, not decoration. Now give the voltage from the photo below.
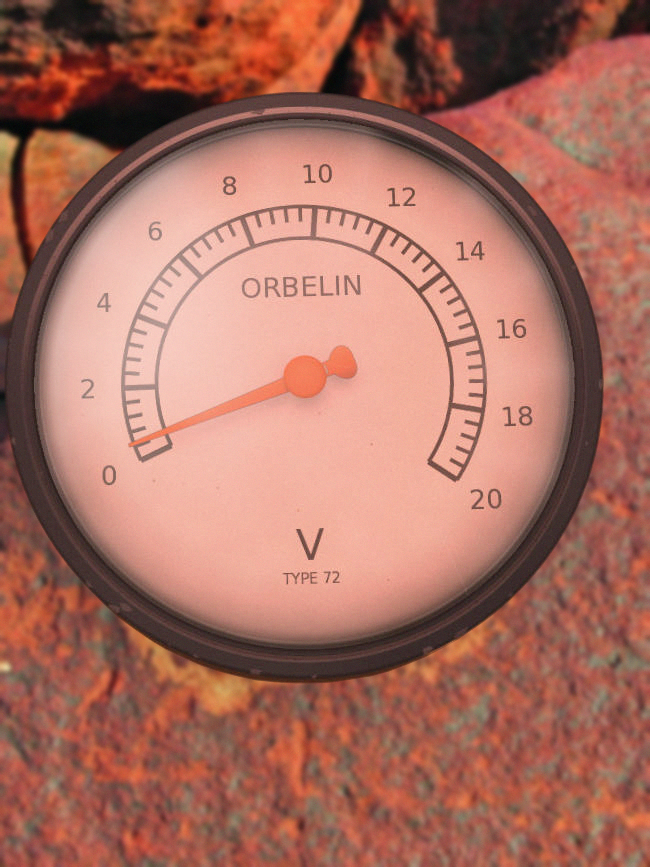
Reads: 0.4V
